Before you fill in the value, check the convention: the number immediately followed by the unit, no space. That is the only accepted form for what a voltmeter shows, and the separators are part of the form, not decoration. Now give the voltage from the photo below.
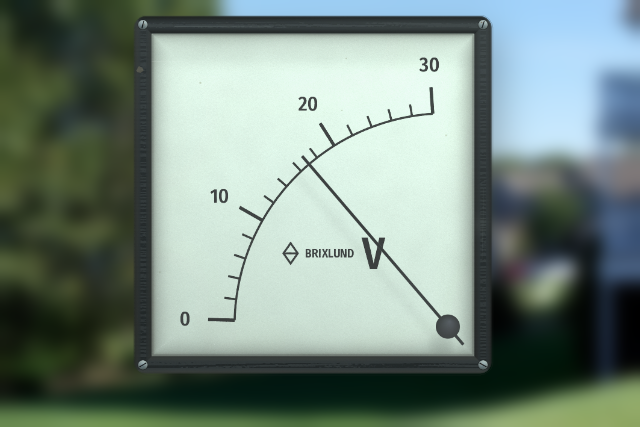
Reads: 17V
